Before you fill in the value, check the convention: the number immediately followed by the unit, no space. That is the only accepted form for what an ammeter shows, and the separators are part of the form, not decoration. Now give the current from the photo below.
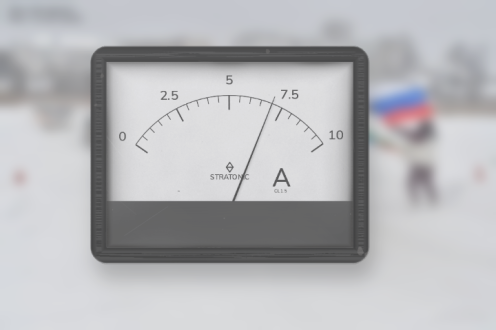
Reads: 7A
